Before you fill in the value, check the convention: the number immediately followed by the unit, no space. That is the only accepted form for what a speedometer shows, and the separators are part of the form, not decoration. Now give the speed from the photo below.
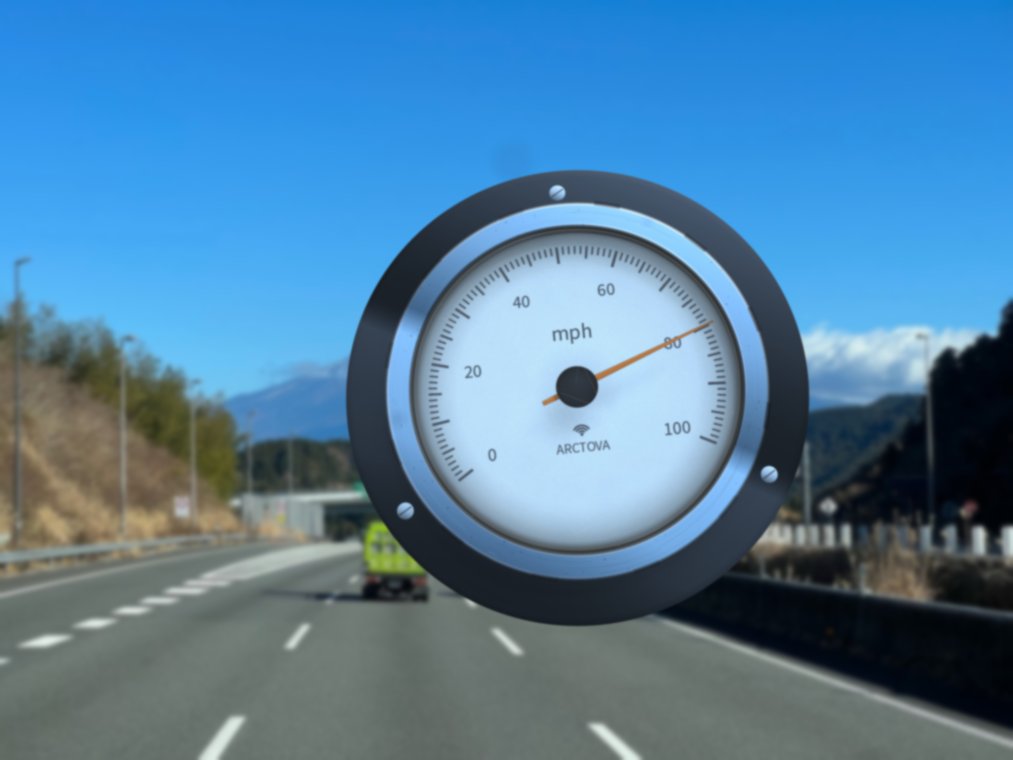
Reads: 80mph
